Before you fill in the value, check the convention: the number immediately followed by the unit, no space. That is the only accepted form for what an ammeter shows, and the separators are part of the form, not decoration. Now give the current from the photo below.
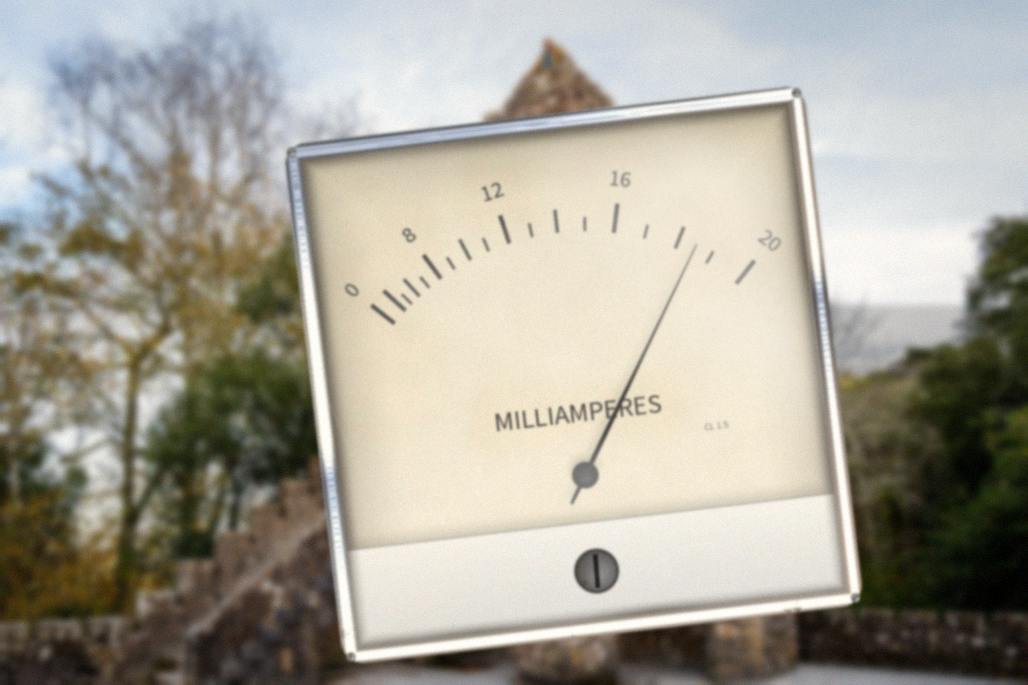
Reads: 18.5mA
